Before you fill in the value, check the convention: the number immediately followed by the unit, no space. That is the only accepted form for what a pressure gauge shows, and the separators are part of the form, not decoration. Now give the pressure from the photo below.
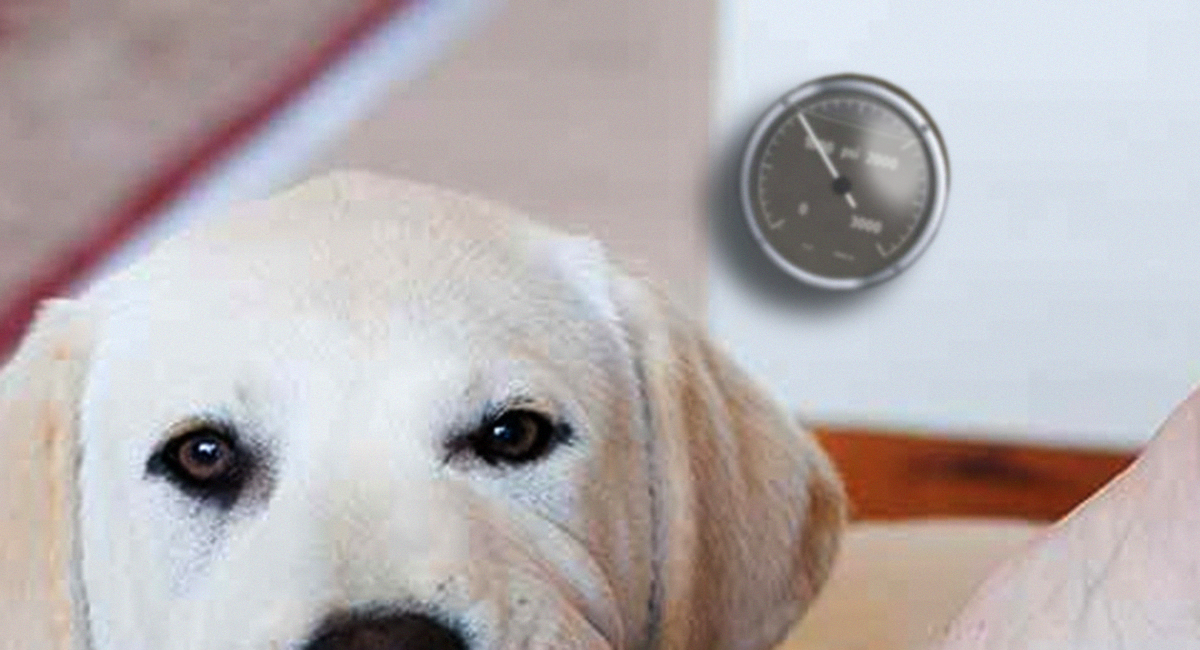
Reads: 1000psi
